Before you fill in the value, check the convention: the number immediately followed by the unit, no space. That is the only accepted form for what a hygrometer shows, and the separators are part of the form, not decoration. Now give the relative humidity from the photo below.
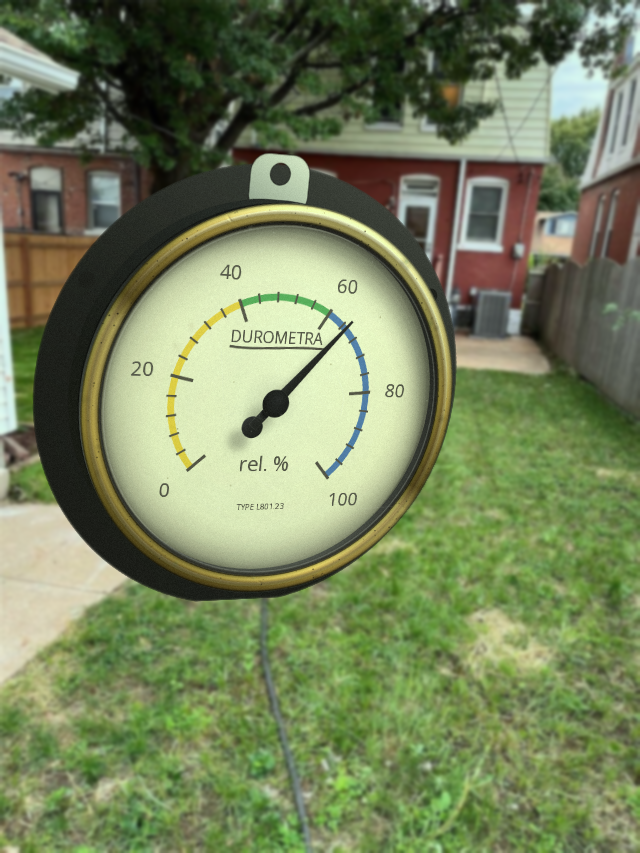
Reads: 64%
